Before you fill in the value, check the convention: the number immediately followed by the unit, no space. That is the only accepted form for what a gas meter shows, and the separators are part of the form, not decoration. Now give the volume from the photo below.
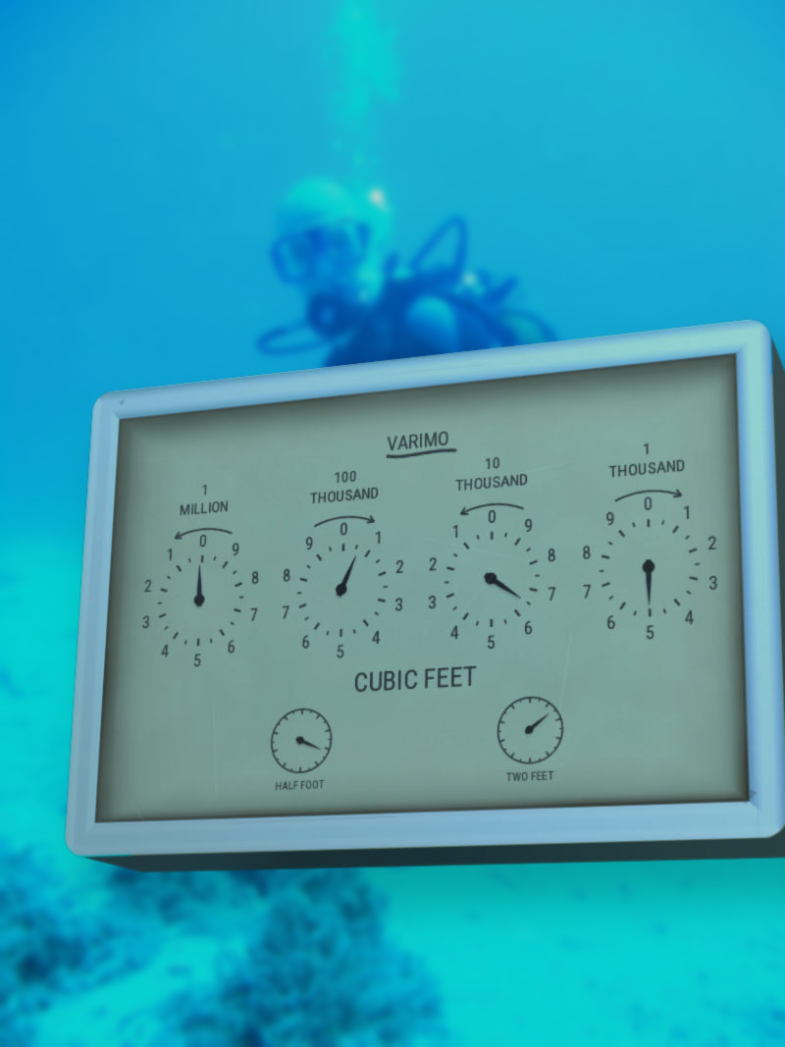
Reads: 6500ft³
